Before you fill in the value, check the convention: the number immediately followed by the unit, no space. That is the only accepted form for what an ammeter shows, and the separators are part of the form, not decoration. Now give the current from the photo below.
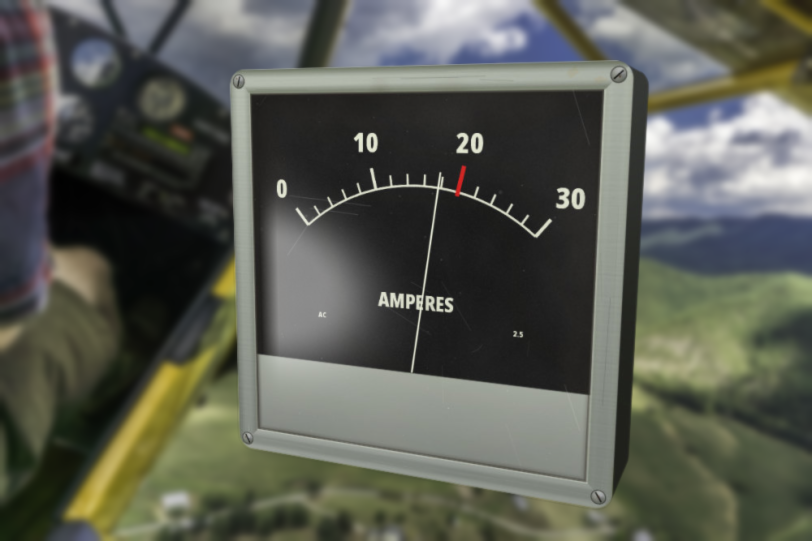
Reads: 18A
